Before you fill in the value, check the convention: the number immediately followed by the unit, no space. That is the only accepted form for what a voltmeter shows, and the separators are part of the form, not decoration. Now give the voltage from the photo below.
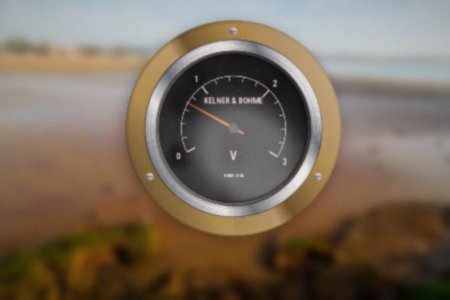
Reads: 0.7V
